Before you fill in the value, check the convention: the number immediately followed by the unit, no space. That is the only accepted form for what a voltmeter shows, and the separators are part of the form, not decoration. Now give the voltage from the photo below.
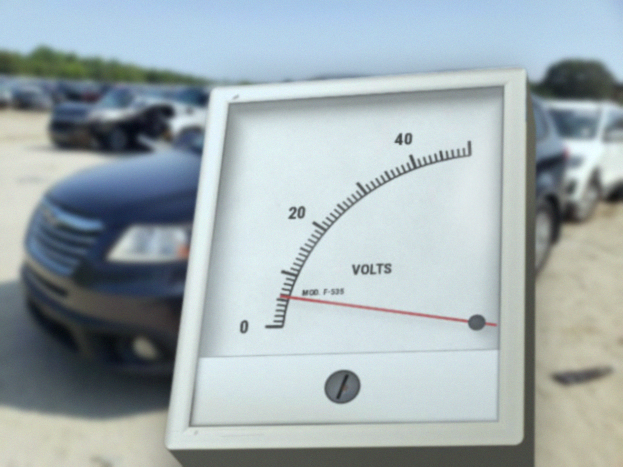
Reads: 5V
